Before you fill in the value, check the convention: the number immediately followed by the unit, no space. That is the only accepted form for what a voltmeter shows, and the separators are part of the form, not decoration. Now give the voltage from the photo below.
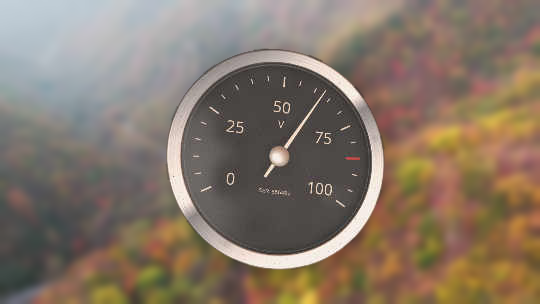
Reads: 62.5V
